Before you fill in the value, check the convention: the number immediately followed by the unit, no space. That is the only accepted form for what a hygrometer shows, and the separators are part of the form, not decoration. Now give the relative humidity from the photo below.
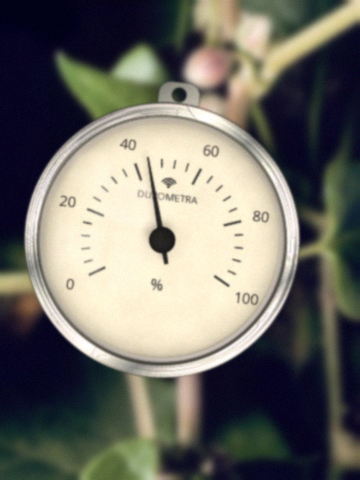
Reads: 44%
